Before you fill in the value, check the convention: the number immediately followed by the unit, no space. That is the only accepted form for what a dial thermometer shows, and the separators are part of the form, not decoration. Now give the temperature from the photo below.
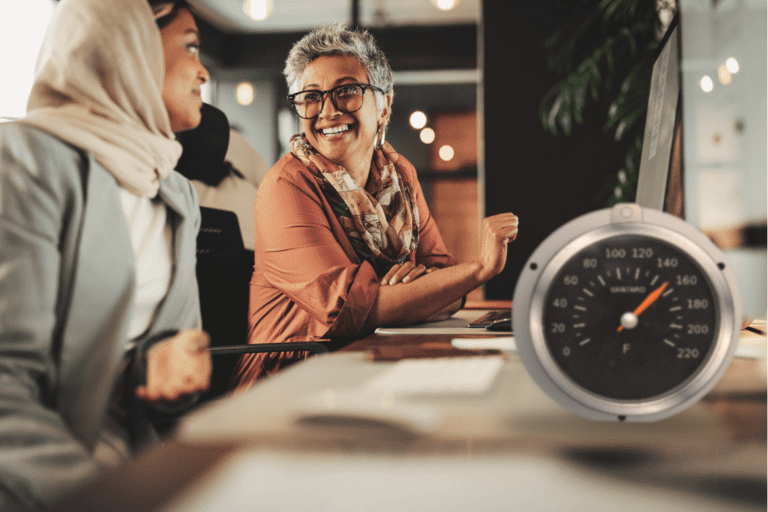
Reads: 150°F
